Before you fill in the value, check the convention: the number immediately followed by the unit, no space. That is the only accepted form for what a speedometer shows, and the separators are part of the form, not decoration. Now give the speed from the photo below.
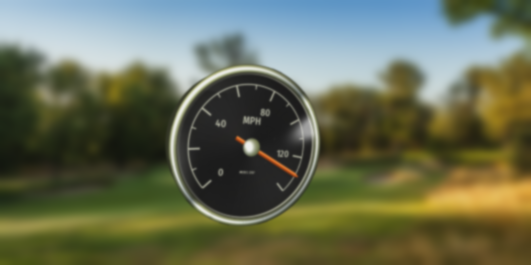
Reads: 130mph
